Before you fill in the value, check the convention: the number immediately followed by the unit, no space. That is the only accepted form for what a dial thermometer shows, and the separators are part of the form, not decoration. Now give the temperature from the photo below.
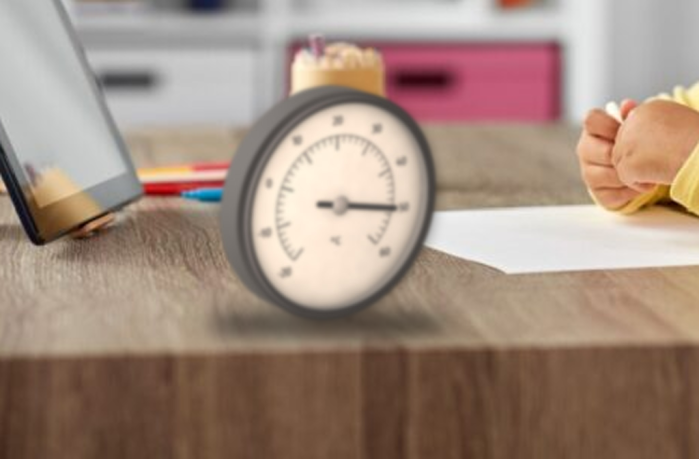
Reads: 50°C
